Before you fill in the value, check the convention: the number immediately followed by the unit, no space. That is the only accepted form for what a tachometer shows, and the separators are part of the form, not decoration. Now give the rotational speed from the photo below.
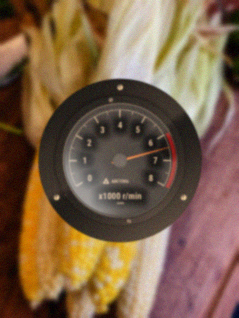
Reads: 6500rpm
